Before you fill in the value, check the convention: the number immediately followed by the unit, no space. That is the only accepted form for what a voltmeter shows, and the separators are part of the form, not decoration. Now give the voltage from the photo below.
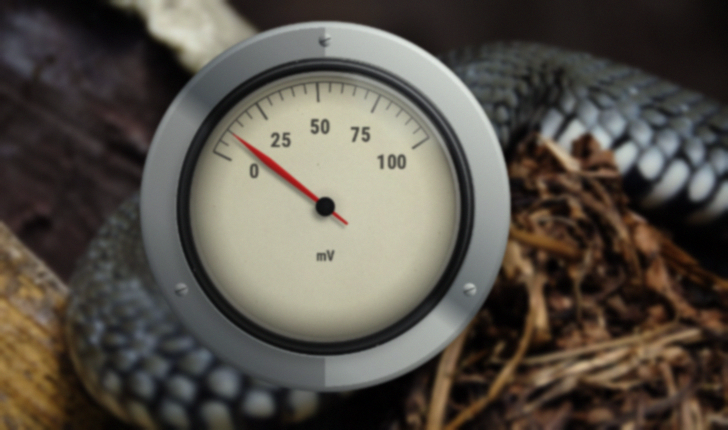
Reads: 10mV
